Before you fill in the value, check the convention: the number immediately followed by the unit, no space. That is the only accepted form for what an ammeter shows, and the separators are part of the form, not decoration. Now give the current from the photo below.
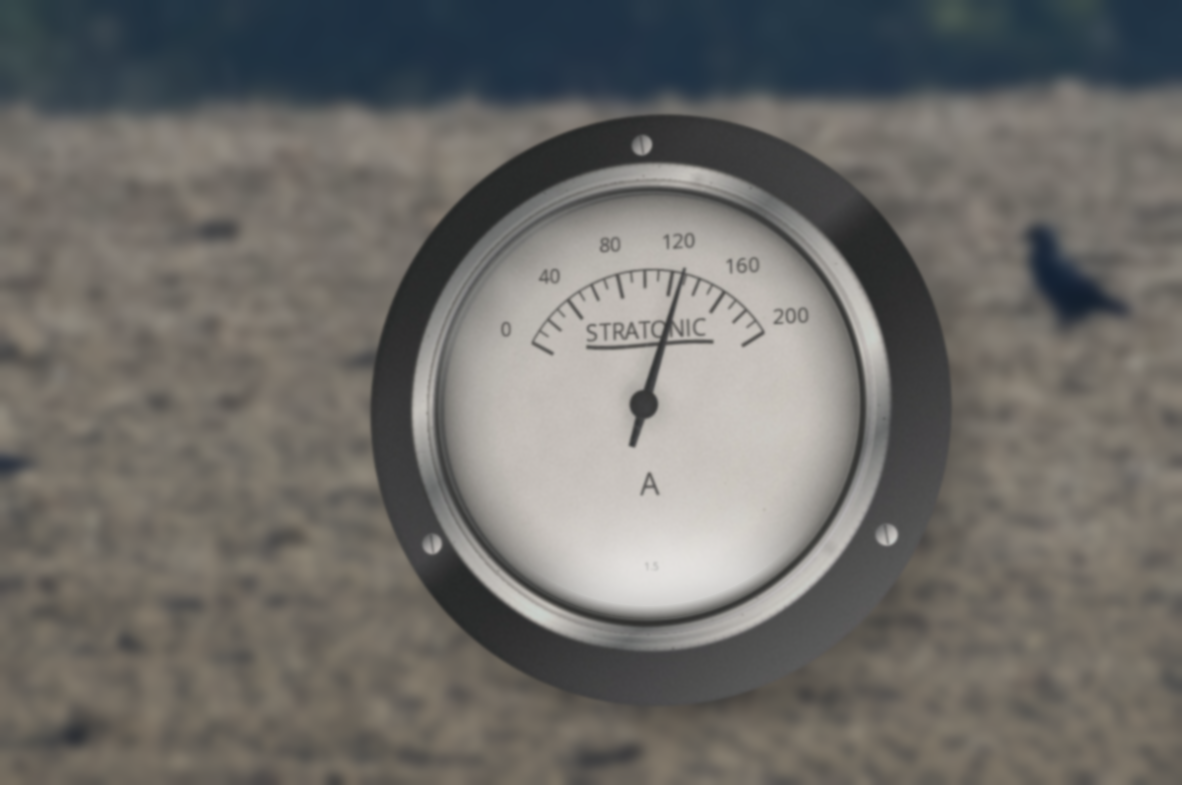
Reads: 130A
